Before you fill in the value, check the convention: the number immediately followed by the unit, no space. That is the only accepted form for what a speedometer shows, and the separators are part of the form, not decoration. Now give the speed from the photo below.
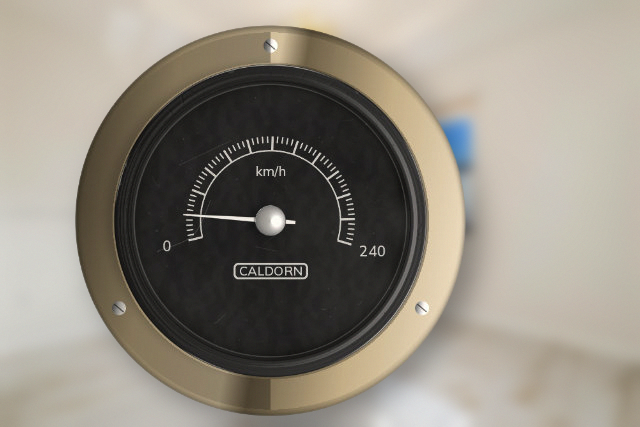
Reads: 20km/h
